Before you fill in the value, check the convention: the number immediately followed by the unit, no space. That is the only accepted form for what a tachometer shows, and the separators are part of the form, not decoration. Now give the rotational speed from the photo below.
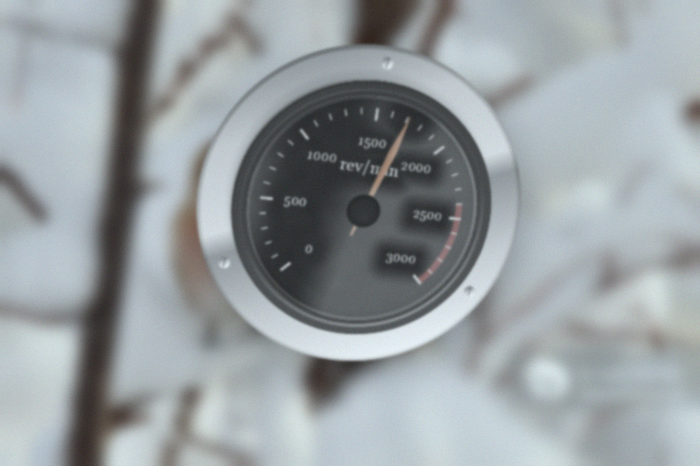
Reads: 1700rpm
